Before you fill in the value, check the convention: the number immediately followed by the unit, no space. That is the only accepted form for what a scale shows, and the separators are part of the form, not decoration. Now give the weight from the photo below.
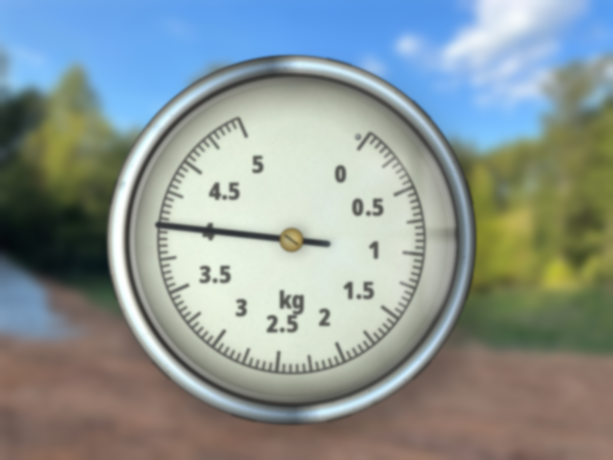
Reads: 4kg
